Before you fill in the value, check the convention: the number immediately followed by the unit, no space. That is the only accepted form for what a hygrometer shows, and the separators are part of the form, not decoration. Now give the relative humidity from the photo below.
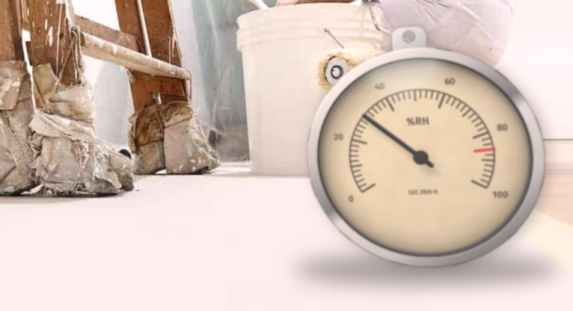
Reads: 30%
